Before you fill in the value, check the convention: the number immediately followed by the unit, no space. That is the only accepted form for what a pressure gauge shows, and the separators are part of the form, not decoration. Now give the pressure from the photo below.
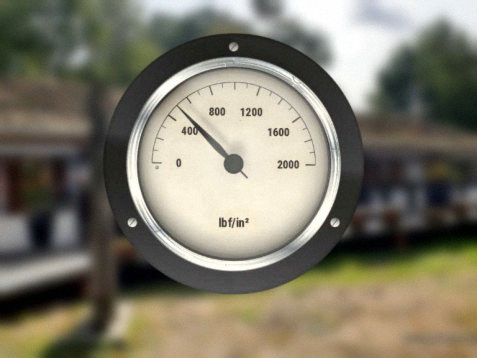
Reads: 500psi
